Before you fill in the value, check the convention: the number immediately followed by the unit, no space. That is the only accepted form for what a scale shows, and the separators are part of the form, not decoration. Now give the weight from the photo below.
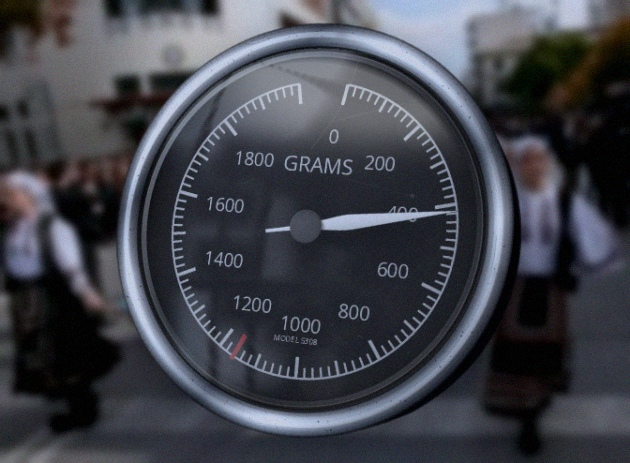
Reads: 420g
